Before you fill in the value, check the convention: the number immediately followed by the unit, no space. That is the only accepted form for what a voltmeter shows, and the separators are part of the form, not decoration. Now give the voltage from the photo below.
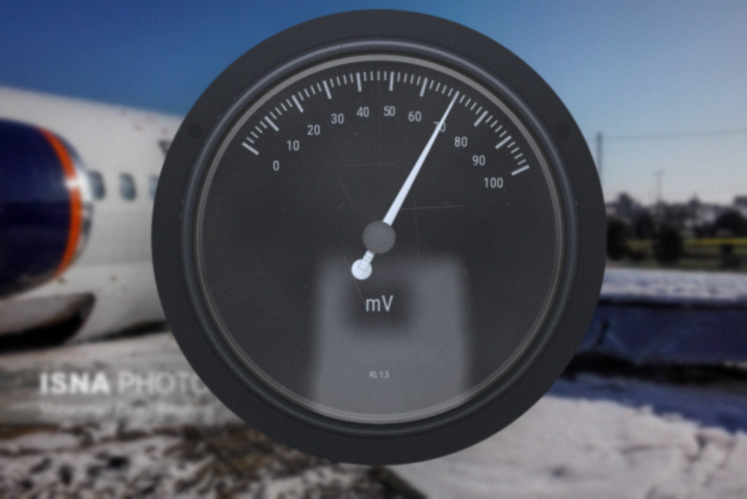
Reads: 70mV
